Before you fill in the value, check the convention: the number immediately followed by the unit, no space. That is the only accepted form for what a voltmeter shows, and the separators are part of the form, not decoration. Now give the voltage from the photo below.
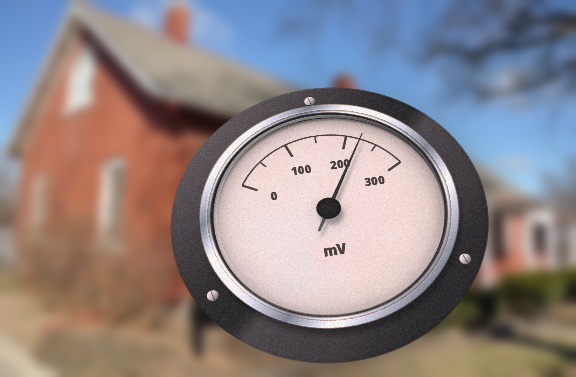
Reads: 225mV
